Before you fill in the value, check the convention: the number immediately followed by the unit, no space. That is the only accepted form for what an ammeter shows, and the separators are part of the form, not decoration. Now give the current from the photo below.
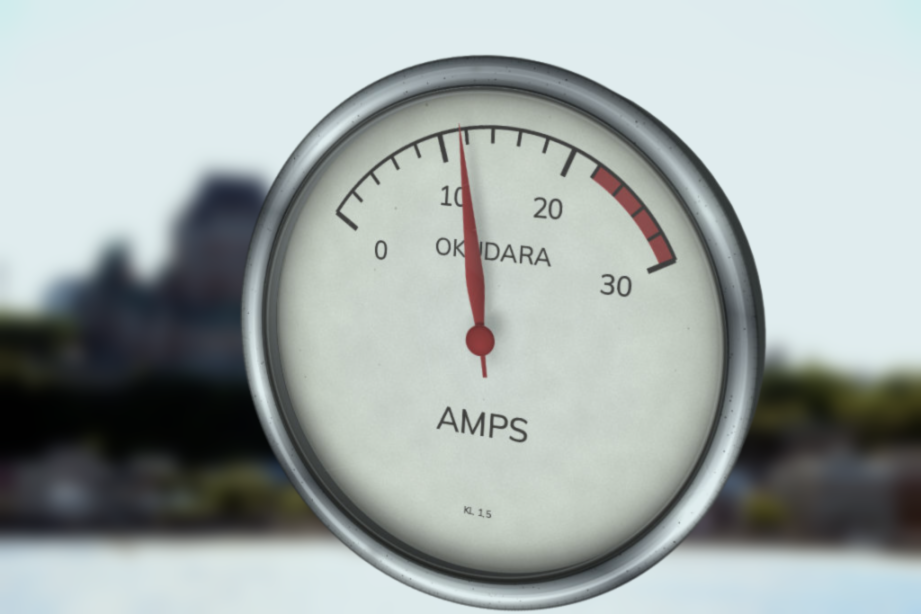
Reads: 12A
